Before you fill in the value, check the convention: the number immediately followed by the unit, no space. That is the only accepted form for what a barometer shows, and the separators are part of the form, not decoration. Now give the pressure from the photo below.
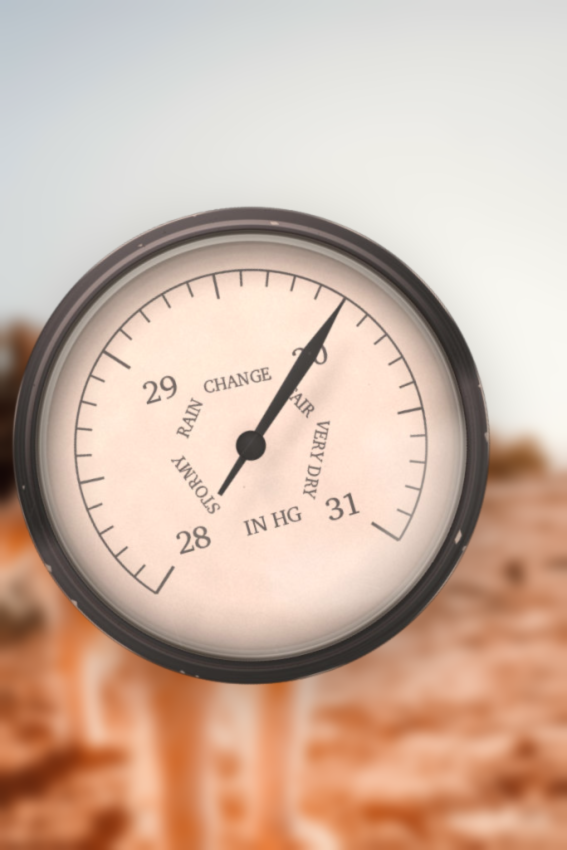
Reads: 30inHg
